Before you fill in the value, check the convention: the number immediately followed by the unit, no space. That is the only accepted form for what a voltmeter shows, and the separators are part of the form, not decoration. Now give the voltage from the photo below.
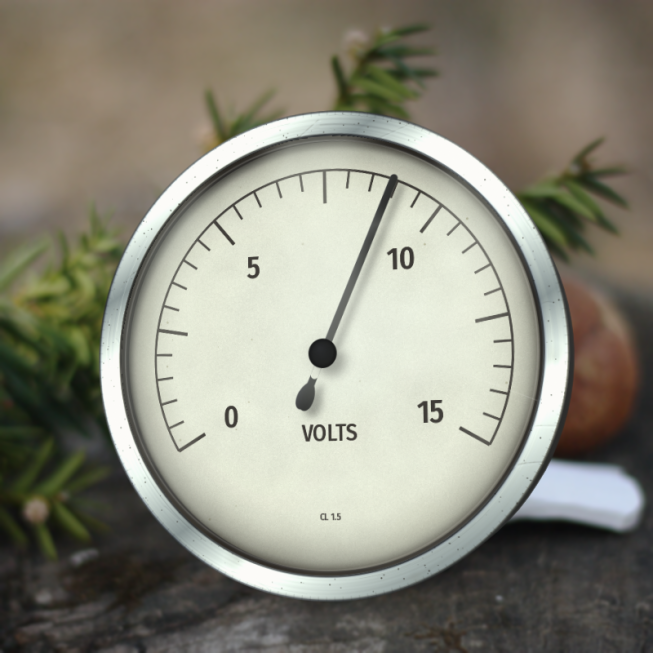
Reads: 9V
